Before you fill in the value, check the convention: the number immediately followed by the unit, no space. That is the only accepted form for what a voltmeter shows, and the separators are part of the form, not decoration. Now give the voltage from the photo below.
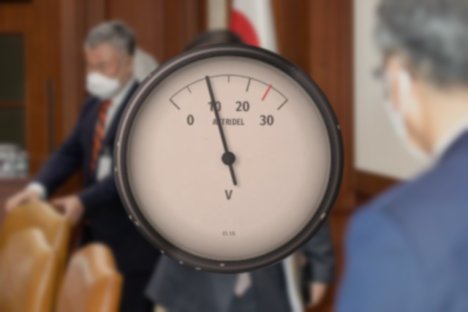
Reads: 10V
